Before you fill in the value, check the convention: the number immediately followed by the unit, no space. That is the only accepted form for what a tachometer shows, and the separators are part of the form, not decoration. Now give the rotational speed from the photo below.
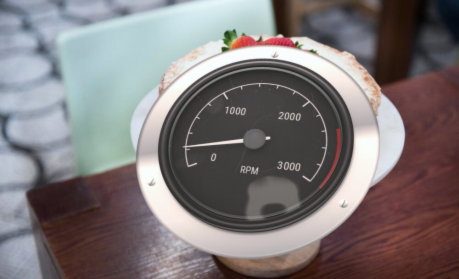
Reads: 200rpm
